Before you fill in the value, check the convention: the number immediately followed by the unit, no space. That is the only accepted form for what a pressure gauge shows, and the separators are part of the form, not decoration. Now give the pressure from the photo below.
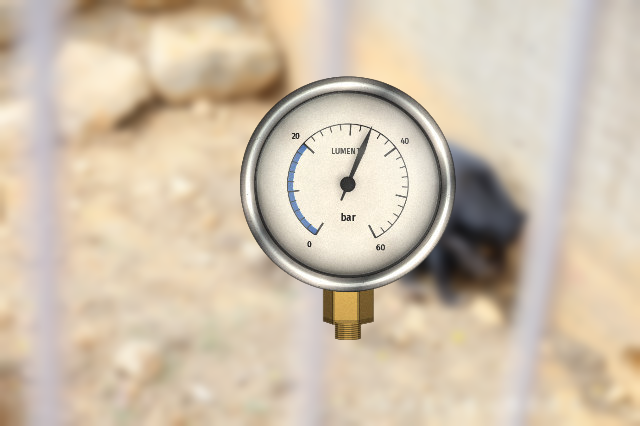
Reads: 34bar
